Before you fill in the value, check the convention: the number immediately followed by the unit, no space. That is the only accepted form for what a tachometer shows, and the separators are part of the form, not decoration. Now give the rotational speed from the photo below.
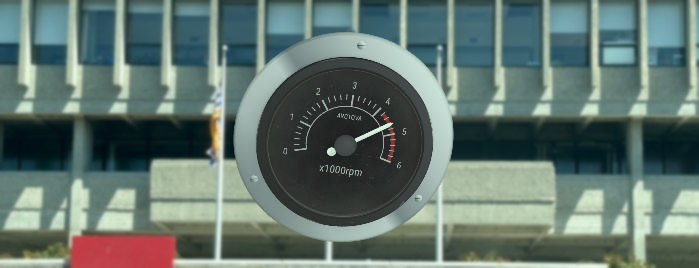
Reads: 4600rpm
